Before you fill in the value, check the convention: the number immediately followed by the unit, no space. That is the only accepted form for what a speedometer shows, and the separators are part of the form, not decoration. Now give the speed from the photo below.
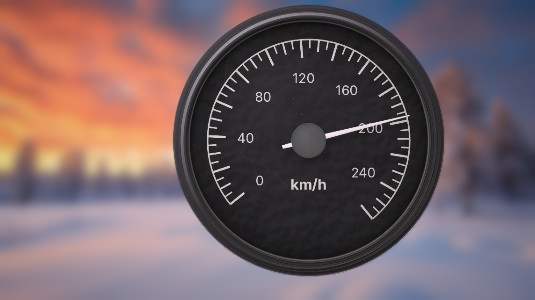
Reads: 197.5km/h
